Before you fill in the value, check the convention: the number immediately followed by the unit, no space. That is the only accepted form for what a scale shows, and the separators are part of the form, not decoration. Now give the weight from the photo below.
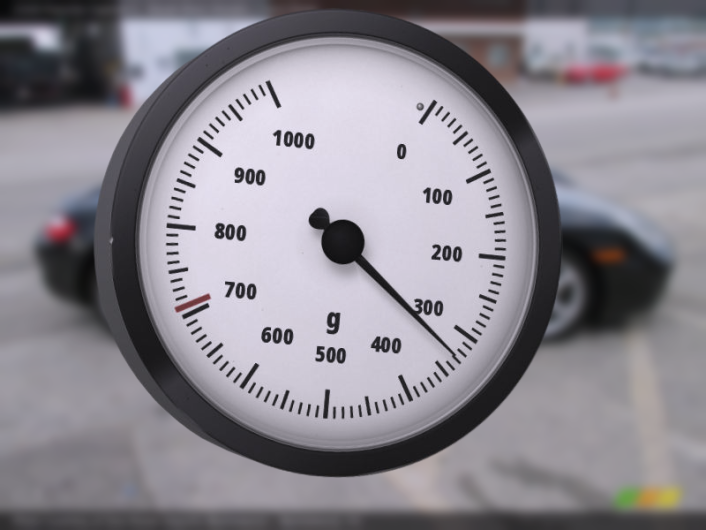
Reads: 330g
